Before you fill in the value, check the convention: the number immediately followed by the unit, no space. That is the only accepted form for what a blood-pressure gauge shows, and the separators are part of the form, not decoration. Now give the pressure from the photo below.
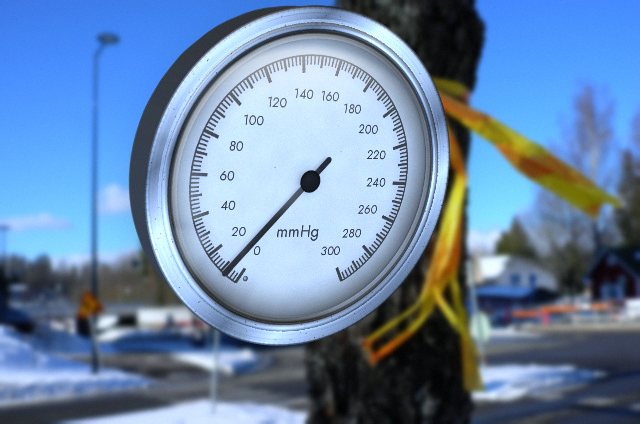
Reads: 10mmHg
